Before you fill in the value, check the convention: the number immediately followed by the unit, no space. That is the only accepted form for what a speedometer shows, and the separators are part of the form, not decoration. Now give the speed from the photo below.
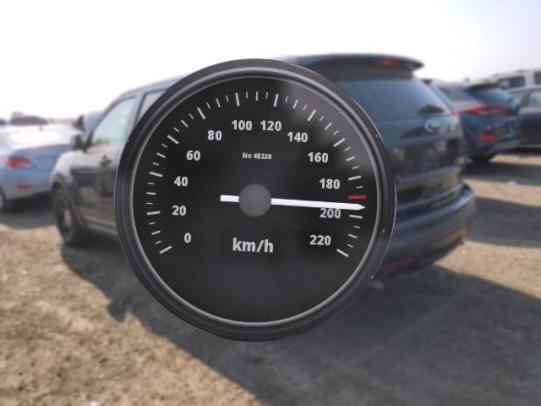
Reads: 195km/h
